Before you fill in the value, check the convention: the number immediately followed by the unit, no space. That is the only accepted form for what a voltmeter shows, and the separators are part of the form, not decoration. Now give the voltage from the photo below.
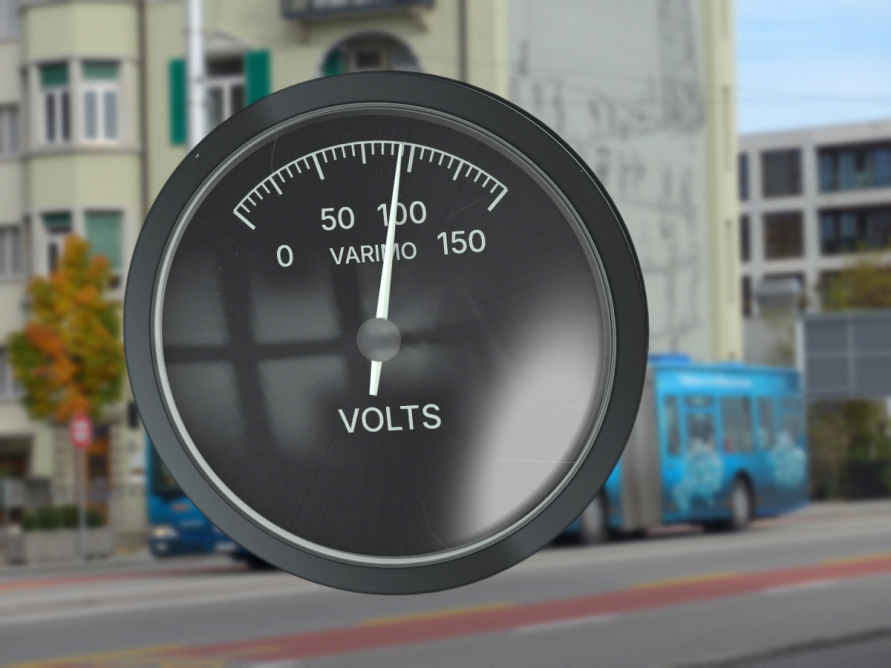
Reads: 95V
